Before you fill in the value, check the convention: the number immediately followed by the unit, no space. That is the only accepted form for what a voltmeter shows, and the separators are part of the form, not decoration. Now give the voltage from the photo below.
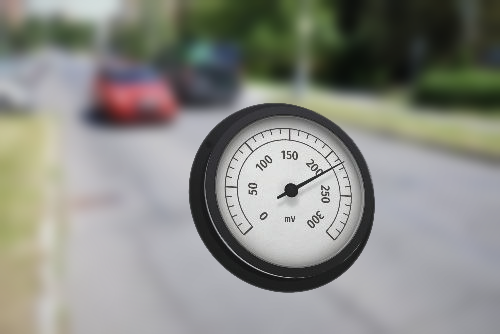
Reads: 215mV
